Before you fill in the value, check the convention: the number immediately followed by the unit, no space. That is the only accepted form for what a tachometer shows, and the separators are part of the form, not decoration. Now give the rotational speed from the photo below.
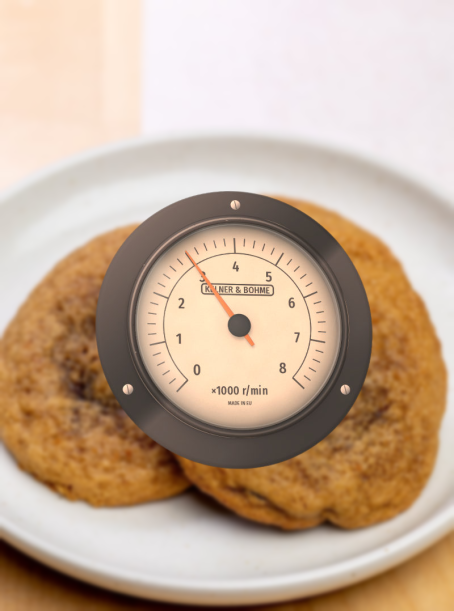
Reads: 3000rpm
